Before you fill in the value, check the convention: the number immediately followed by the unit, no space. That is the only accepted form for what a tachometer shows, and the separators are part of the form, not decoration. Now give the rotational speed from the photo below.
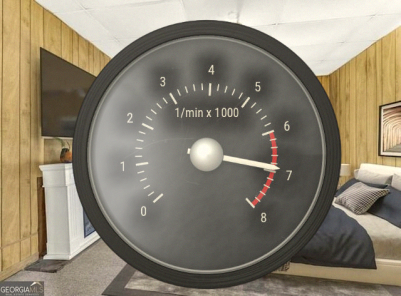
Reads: 6900rpm
